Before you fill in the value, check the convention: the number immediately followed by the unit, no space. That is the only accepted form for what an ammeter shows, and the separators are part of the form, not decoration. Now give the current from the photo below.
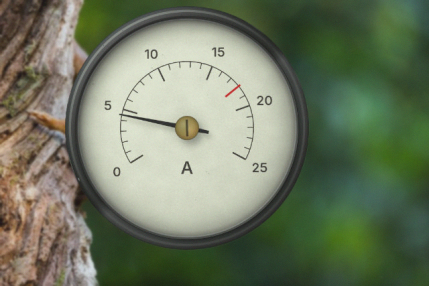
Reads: 4.5A
